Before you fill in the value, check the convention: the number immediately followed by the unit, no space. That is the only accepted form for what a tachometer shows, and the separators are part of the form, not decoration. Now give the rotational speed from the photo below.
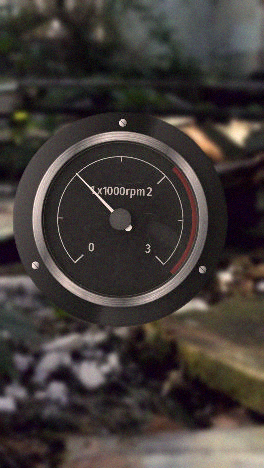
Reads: 1000rpm
